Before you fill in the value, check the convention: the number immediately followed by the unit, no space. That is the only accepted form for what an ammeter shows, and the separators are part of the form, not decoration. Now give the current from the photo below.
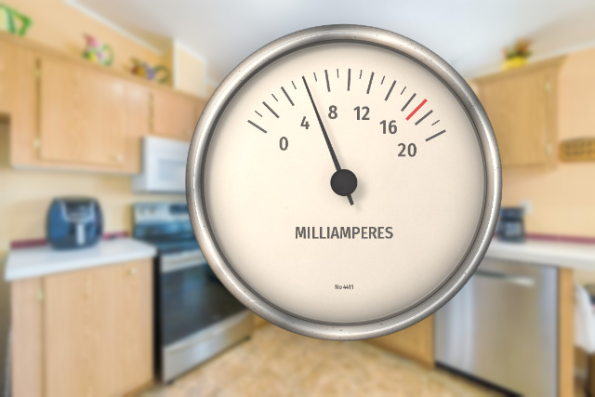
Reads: 6mA
